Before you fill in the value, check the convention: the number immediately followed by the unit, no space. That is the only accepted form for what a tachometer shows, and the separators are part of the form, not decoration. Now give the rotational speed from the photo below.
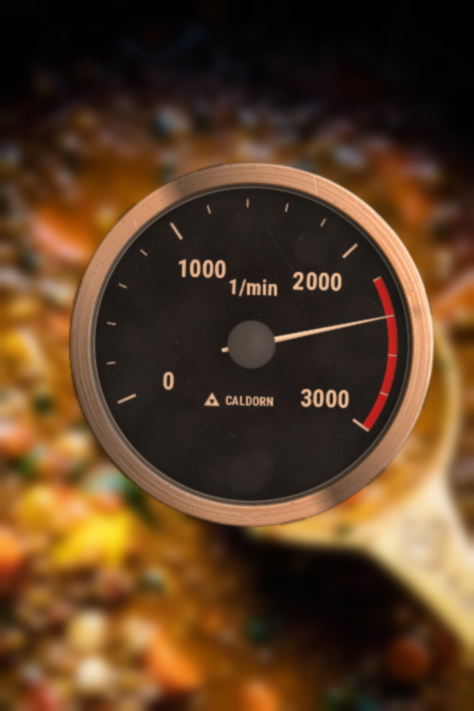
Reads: 2400rpm
